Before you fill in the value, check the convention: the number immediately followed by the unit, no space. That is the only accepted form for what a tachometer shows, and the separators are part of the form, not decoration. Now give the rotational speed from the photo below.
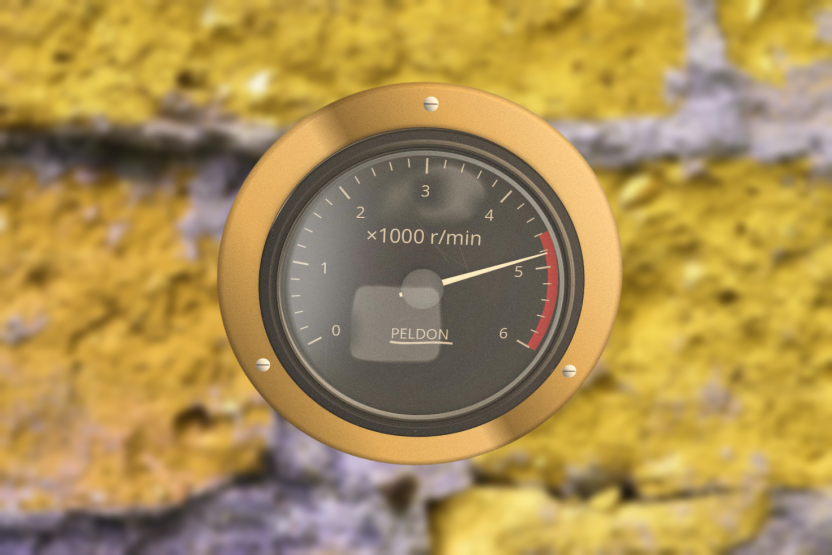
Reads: 4800rpm
